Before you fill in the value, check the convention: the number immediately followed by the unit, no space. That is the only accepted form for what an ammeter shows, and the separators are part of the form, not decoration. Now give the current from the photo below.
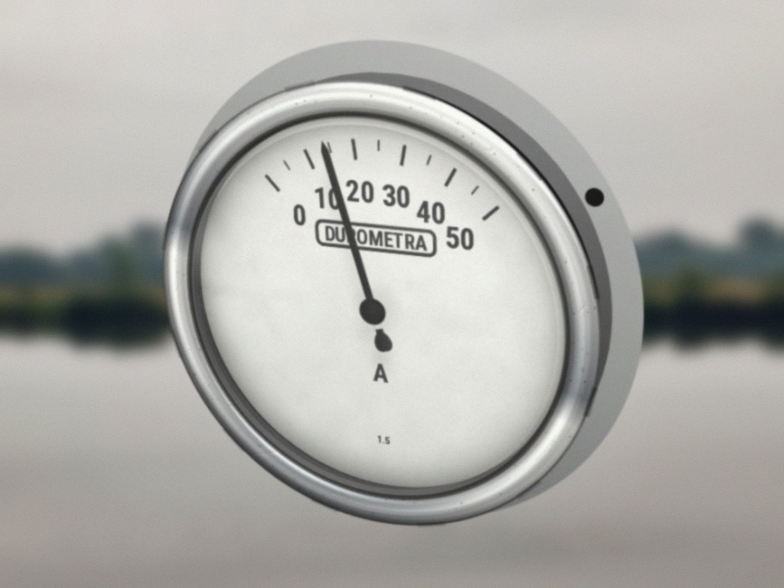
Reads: 15A
